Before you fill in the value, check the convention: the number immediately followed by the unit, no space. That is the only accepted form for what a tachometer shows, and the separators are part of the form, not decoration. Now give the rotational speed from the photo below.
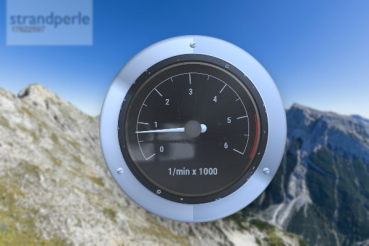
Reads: 750rpm
